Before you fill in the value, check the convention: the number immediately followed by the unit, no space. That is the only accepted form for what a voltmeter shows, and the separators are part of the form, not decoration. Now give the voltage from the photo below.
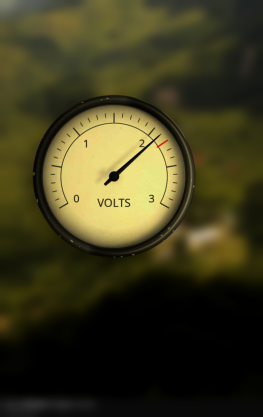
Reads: 2.1V
